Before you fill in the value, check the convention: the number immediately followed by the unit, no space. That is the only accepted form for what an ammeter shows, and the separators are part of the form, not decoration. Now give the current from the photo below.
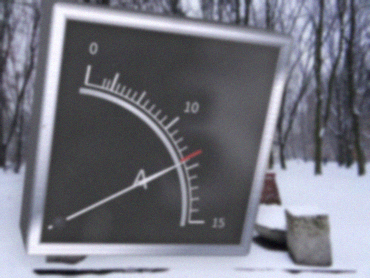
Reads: 12A
